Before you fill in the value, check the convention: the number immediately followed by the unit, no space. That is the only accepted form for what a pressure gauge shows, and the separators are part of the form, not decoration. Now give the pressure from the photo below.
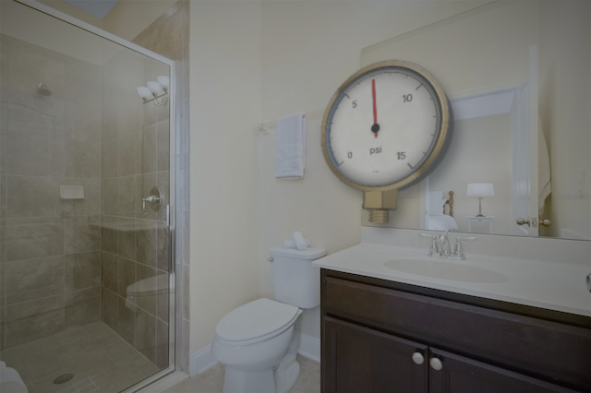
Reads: 7psi
